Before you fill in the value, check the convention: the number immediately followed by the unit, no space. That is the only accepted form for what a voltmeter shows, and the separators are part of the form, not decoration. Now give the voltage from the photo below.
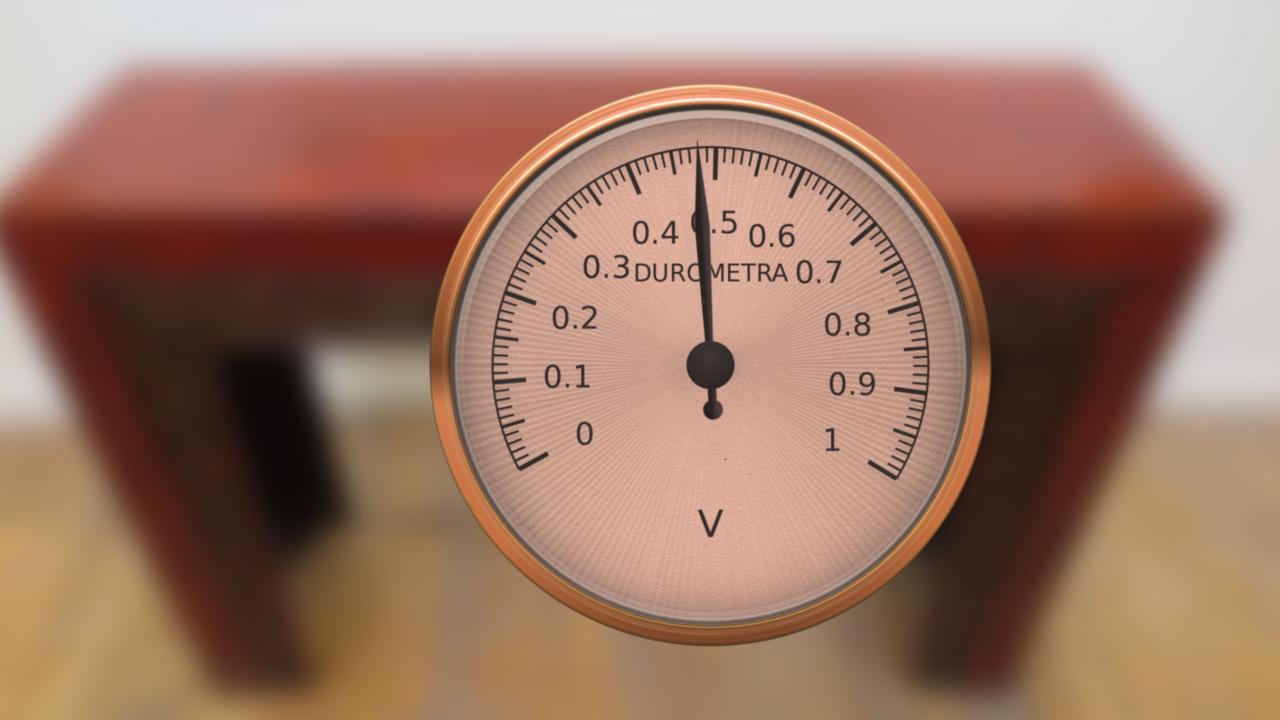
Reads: 0.48V
